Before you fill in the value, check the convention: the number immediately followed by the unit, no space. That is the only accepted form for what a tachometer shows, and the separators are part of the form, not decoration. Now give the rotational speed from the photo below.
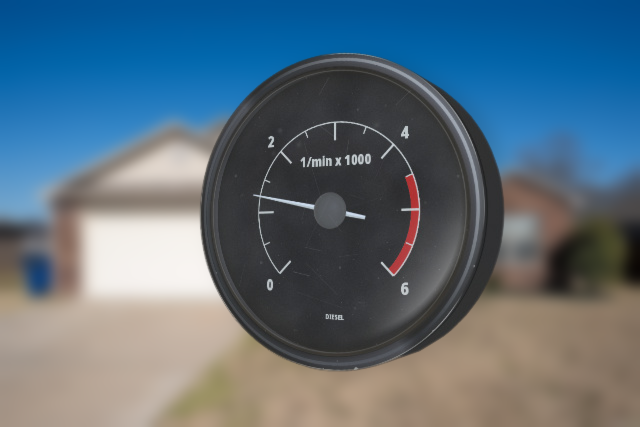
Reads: 1250rpm
